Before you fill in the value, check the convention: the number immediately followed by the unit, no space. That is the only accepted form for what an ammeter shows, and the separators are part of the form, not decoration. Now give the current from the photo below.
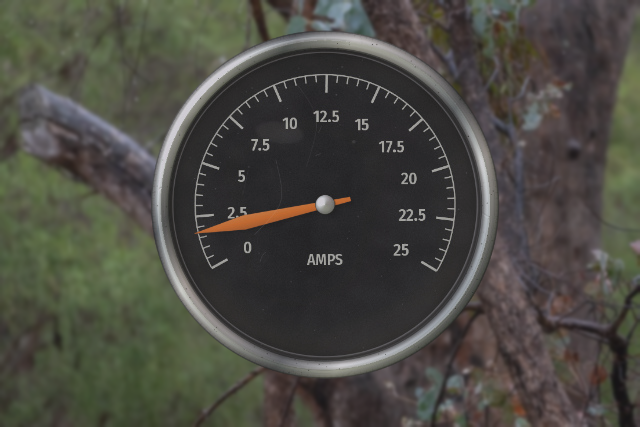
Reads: 1.75A
